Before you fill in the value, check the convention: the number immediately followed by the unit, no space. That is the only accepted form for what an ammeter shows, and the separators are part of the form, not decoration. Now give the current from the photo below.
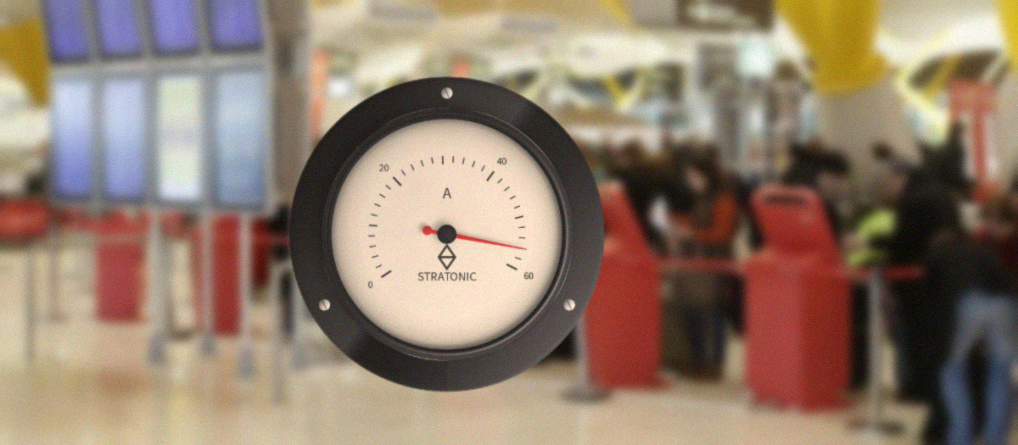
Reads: 56A
